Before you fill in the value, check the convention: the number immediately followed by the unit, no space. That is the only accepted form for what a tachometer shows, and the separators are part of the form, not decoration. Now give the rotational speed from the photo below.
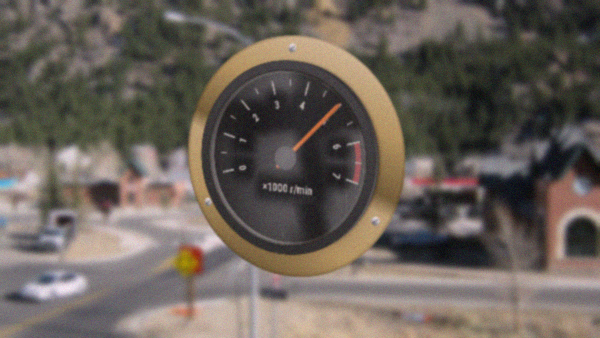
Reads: 5000rpm
